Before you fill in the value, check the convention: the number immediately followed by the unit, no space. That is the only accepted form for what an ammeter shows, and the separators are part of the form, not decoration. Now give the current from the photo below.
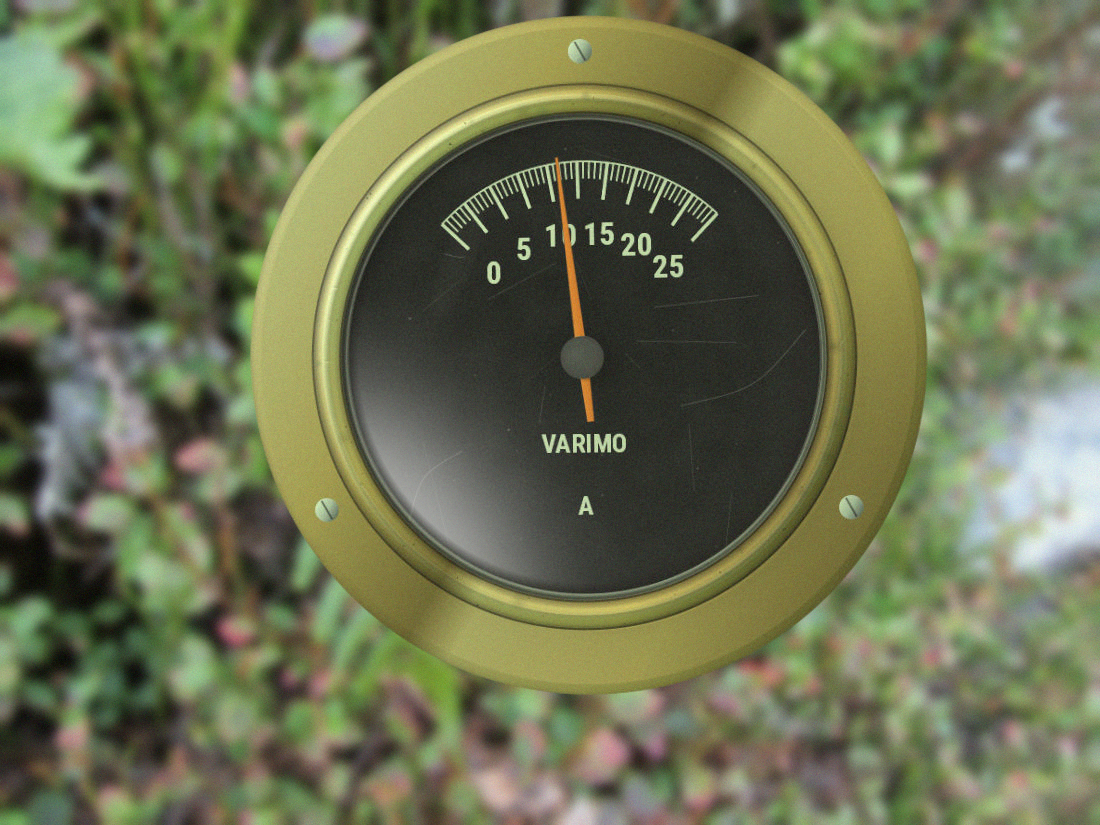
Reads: 11A
